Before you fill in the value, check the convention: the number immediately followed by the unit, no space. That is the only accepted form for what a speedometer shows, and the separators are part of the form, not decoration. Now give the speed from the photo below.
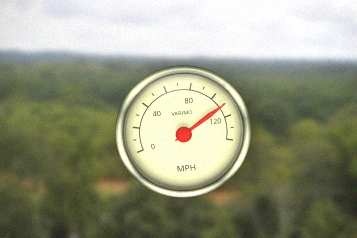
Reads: 110mph
